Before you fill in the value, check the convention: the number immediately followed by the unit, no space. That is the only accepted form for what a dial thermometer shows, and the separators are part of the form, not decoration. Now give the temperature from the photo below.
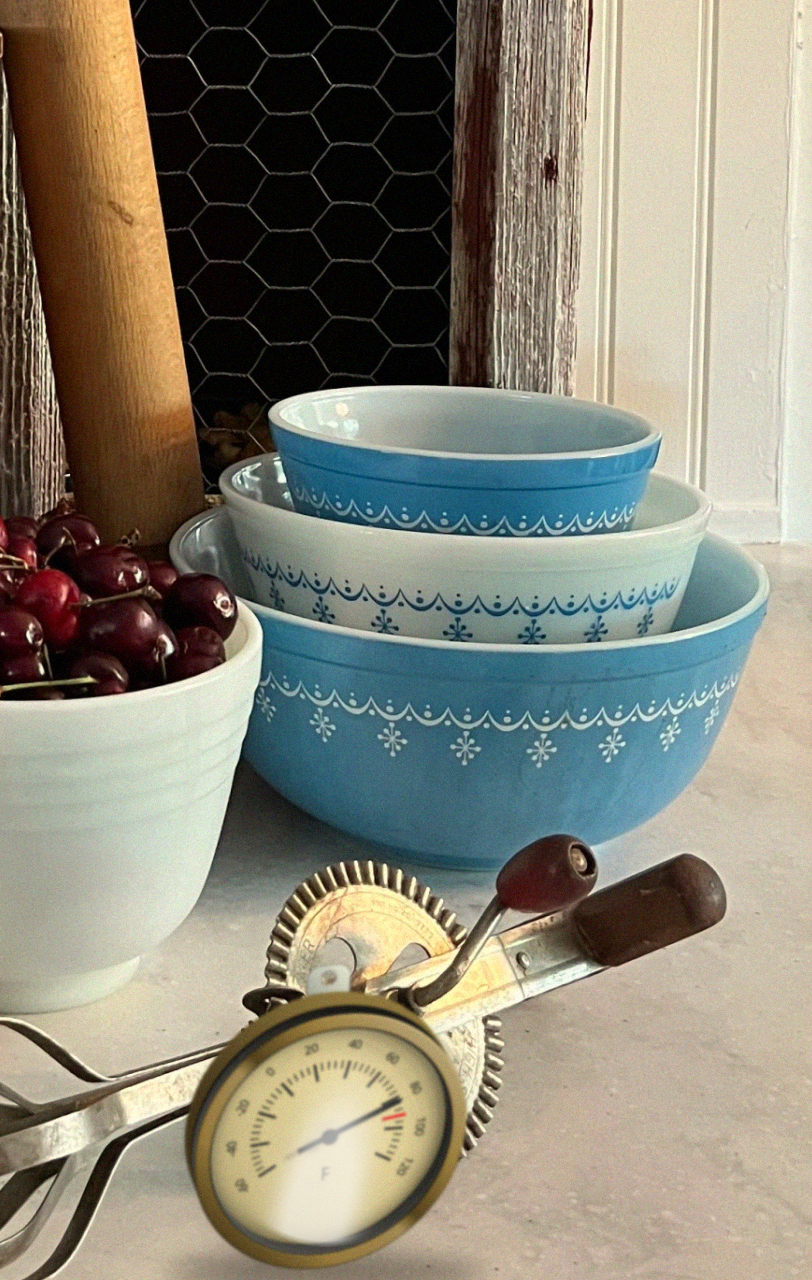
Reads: 80°F
